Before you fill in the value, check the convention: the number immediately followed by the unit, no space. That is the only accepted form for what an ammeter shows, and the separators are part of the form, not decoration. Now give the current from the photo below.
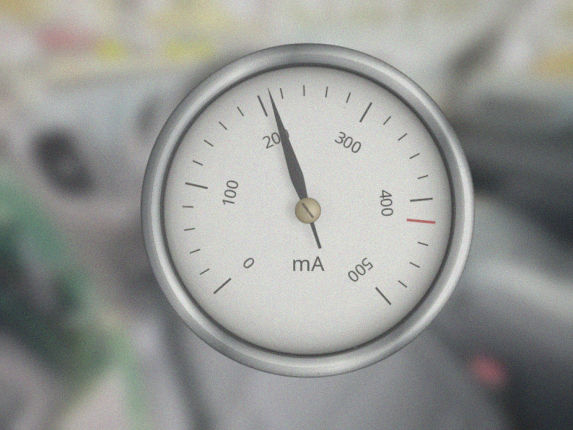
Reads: 210mA
